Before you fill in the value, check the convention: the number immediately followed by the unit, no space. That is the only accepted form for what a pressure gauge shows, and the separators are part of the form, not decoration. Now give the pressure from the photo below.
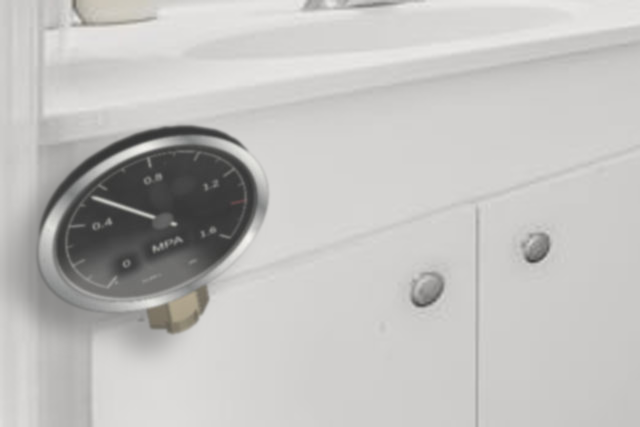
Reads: 0.55MPa
